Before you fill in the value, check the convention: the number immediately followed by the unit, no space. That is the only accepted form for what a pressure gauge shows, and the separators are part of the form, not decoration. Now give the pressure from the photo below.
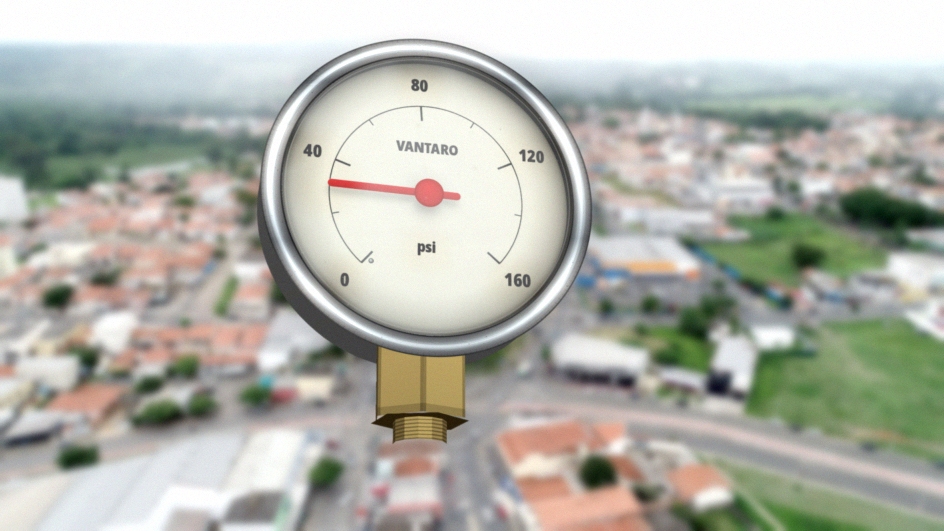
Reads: 30psi
